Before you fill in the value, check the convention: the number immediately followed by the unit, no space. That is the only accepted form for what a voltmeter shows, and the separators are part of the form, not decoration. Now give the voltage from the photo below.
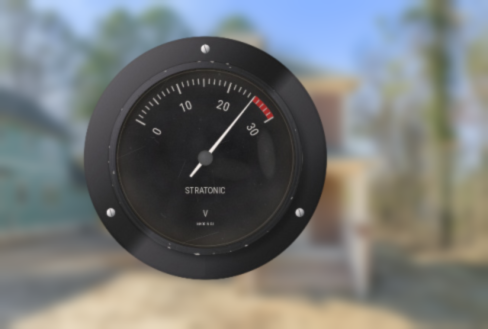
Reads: 25V
